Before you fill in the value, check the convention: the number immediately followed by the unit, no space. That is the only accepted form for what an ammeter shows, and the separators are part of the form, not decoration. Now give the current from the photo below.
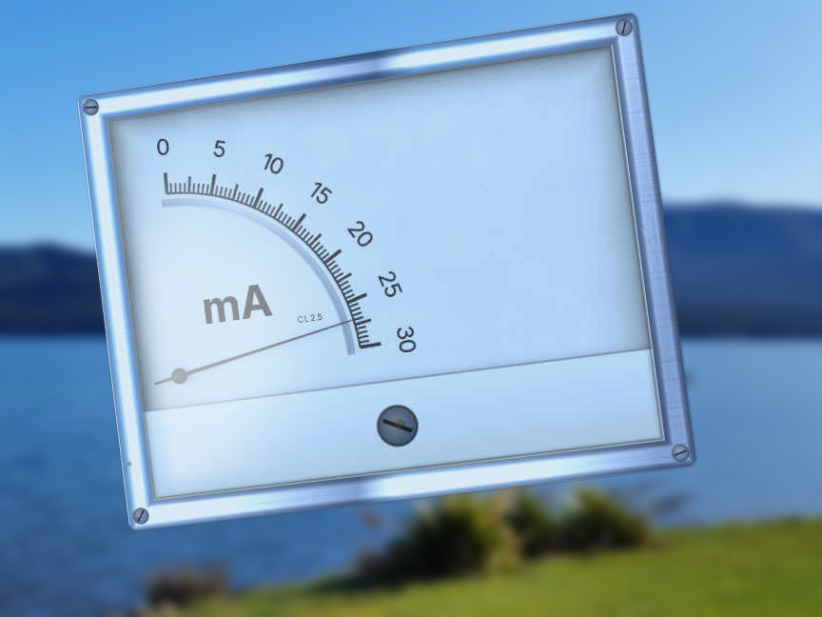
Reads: 27mA
